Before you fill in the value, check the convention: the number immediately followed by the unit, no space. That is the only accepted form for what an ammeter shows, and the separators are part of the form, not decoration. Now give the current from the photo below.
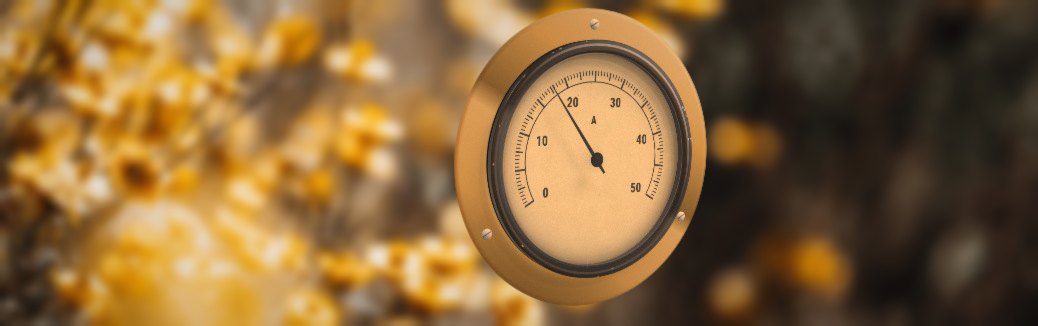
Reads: 17.5A
